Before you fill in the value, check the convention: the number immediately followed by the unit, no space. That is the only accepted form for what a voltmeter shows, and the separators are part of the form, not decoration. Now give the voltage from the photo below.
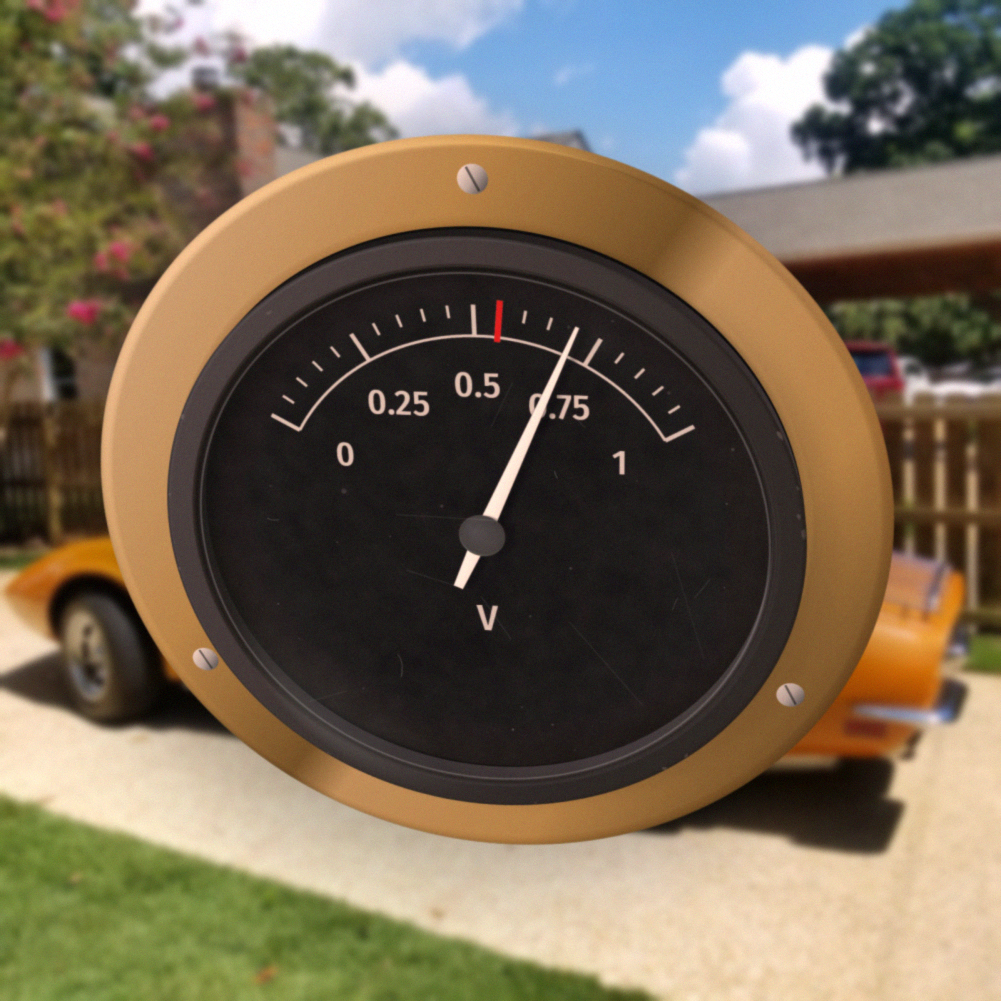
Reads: 0.7V
